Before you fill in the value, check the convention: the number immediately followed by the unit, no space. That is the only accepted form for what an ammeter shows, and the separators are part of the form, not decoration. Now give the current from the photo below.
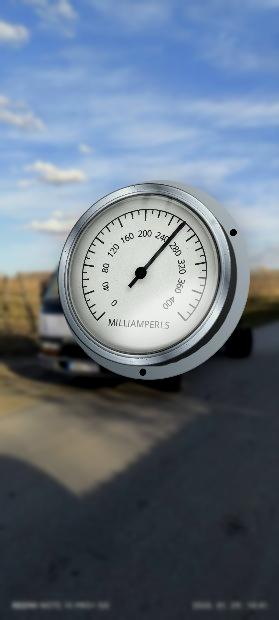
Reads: 260mA
